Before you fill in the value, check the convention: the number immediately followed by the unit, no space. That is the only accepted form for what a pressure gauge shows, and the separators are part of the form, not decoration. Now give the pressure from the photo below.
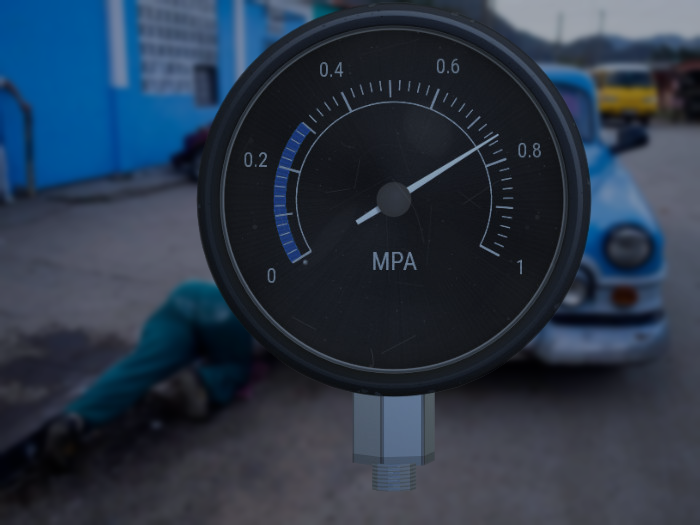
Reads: 0.75MPa
